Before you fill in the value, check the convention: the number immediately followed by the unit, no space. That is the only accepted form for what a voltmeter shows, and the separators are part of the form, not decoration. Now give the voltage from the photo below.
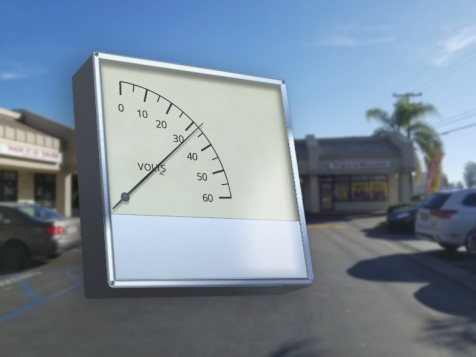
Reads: 32.5V
